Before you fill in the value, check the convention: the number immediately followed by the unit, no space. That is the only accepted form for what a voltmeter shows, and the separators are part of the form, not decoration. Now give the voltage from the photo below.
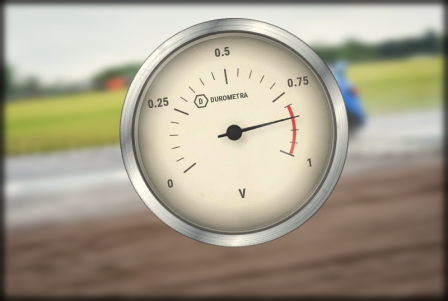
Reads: 0.85V
